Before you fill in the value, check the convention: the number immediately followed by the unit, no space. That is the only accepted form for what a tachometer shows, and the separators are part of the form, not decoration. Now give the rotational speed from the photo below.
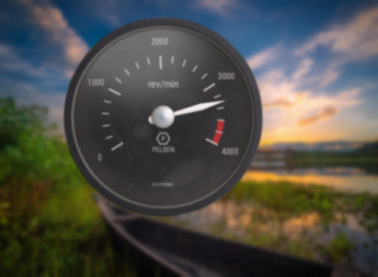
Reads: 3300rpm
